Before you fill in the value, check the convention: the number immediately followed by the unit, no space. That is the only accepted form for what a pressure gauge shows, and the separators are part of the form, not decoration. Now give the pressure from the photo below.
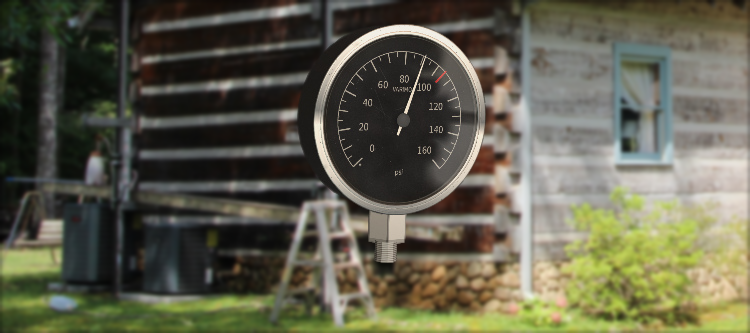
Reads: 90psi
